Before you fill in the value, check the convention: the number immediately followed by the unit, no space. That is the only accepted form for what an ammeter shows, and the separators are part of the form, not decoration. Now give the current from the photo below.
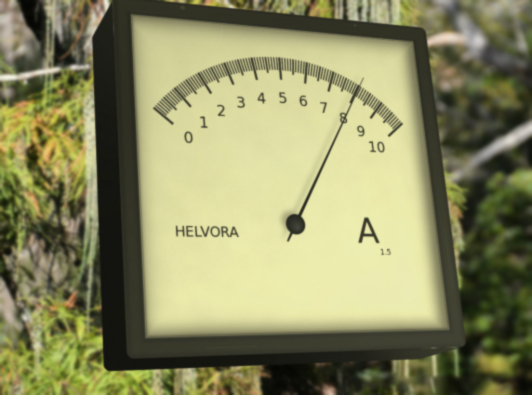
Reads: 8A
